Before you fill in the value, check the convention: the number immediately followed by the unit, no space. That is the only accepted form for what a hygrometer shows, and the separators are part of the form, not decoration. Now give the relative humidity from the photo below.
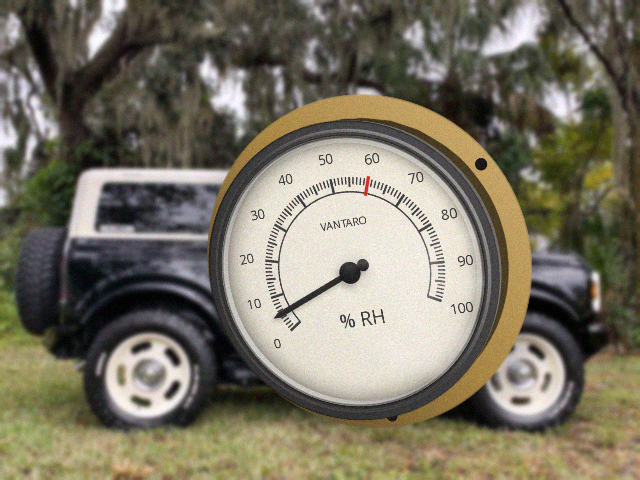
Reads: 5%
